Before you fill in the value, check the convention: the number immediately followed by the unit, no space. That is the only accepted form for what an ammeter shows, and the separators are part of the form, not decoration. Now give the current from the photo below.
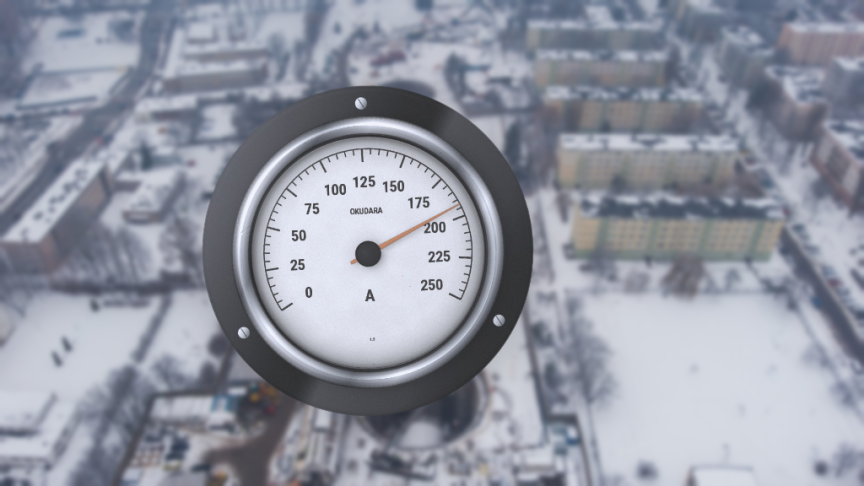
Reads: 192.5A
